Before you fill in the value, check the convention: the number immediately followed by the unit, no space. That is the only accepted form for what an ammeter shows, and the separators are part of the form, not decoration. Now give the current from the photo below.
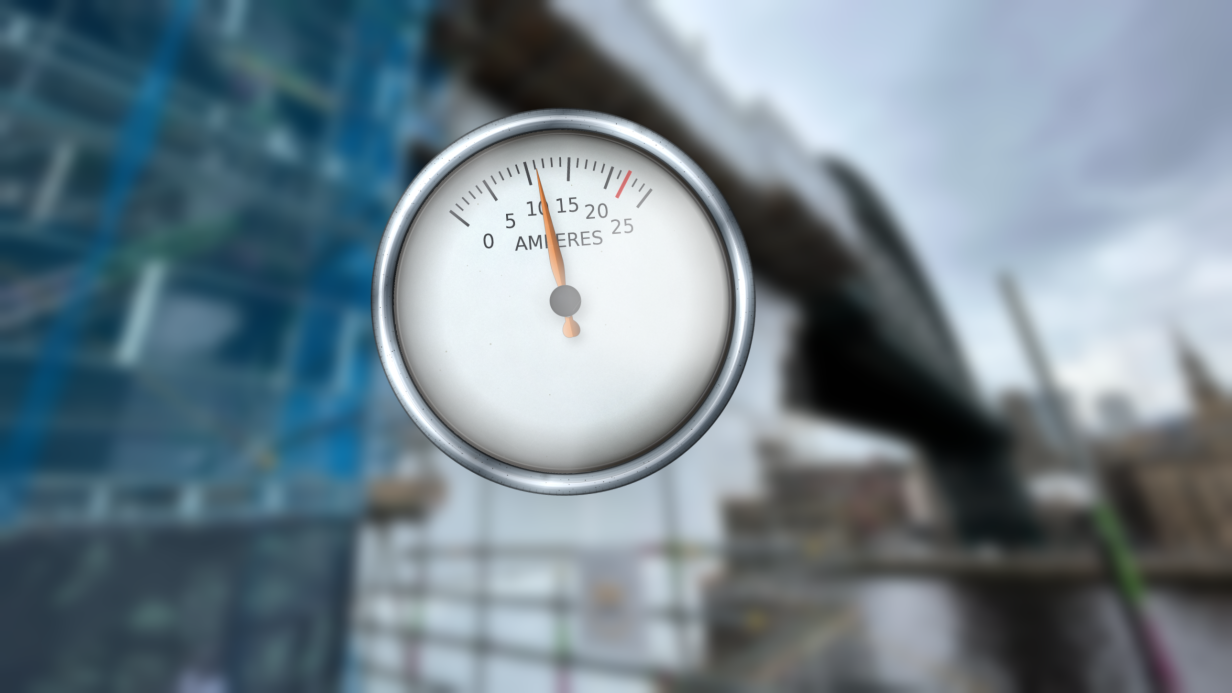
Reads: 11A
